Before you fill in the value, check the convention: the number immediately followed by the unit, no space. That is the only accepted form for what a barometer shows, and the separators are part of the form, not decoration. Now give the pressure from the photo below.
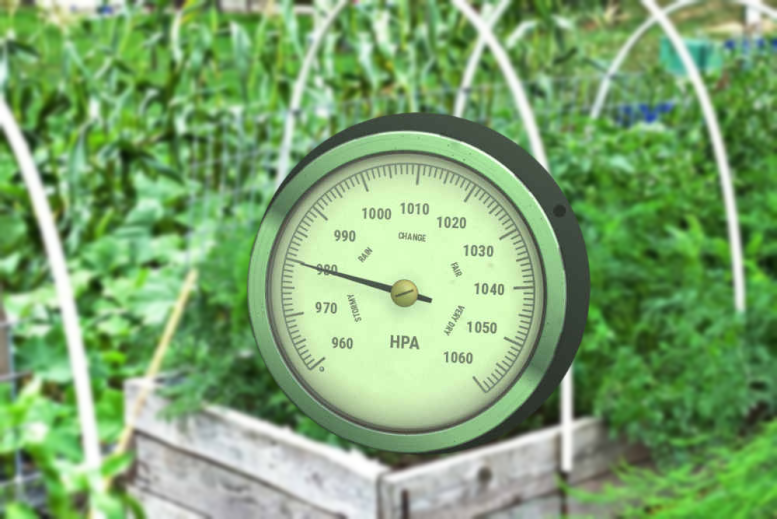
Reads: 980hPa
